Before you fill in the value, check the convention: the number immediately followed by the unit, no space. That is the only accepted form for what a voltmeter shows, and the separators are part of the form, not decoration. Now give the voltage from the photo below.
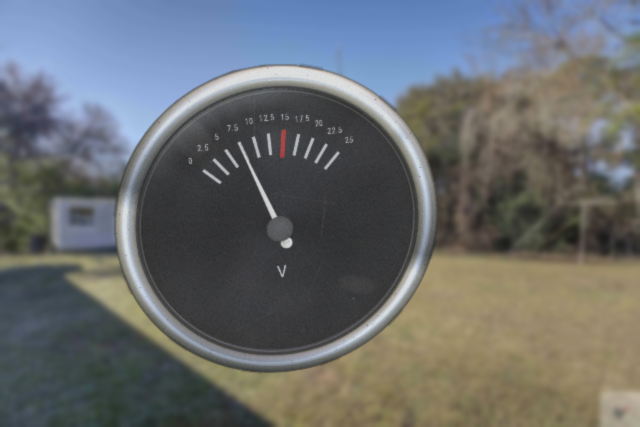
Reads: 7.5V
